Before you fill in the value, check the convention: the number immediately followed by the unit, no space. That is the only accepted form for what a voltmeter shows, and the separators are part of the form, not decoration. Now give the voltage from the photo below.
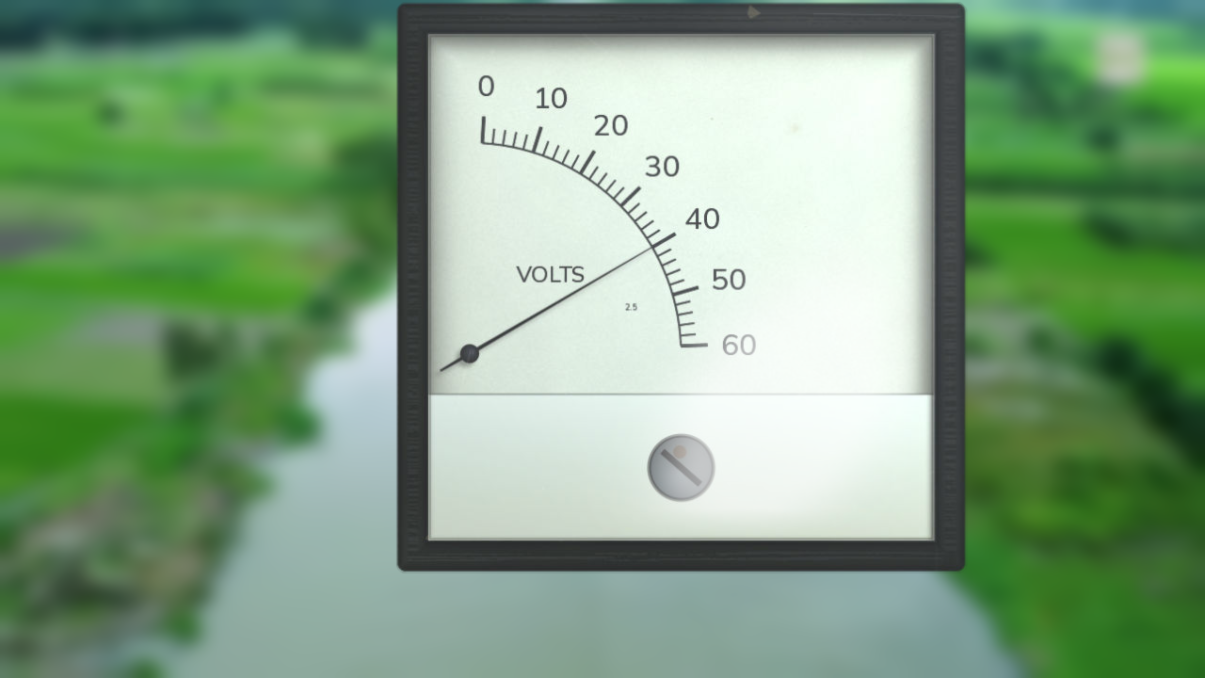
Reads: 40V
